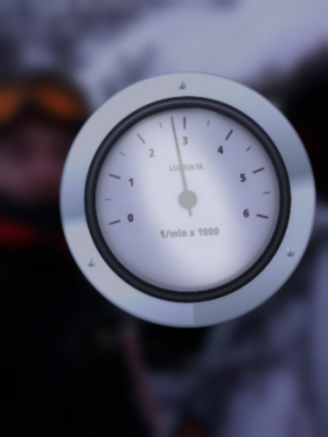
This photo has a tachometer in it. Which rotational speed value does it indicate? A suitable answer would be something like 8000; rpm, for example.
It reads 2750; rpm
